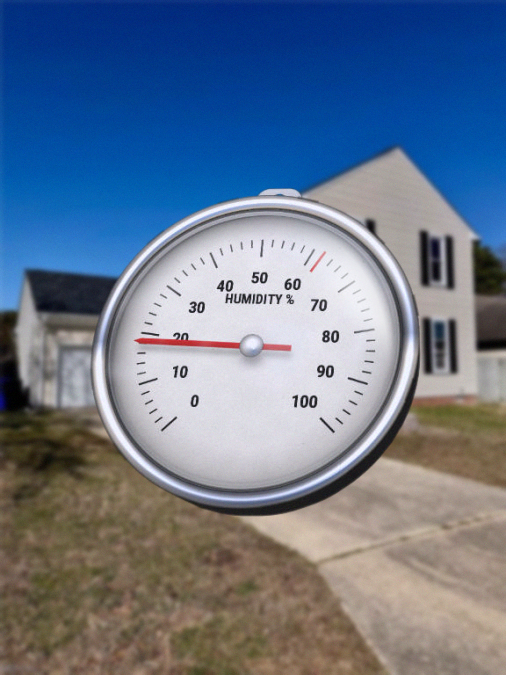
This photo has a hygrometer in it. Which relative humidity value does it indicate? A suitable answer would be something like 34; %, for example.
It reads 18; %
